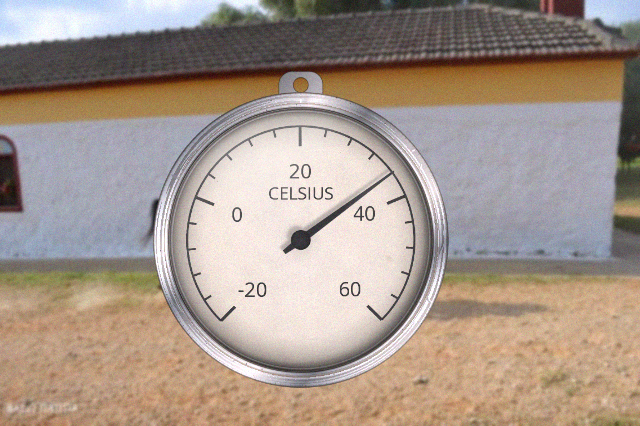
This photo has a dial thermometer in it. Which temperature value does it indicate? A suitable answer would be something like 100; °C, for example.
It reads 36; °C
